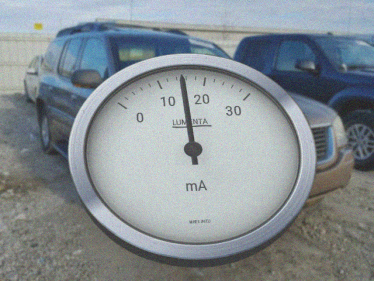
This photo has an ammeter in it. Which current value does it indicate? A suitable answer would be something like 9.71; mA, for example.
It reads 15; mA
